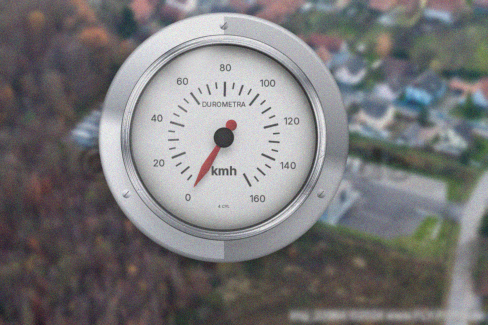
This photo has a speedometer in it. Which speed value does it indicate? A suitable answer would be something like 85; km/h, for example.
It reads 0; km/h
